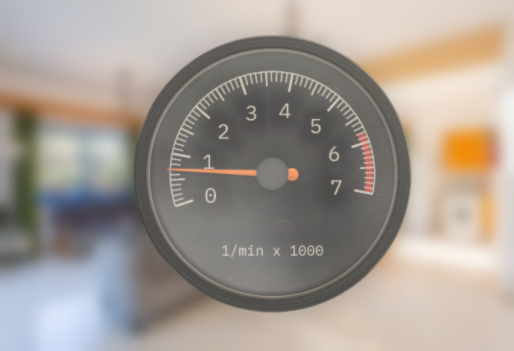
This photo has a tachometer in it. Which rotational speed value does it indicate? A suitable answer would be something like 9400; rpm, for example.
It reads 700; rpm
